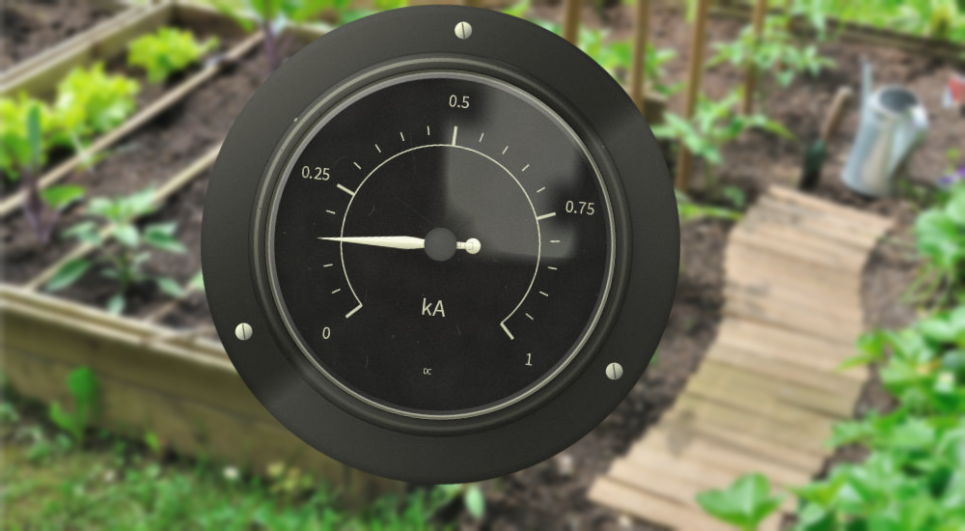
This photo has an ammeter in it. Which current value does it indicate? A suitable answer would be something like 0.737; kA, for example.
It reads 0.15; kA
